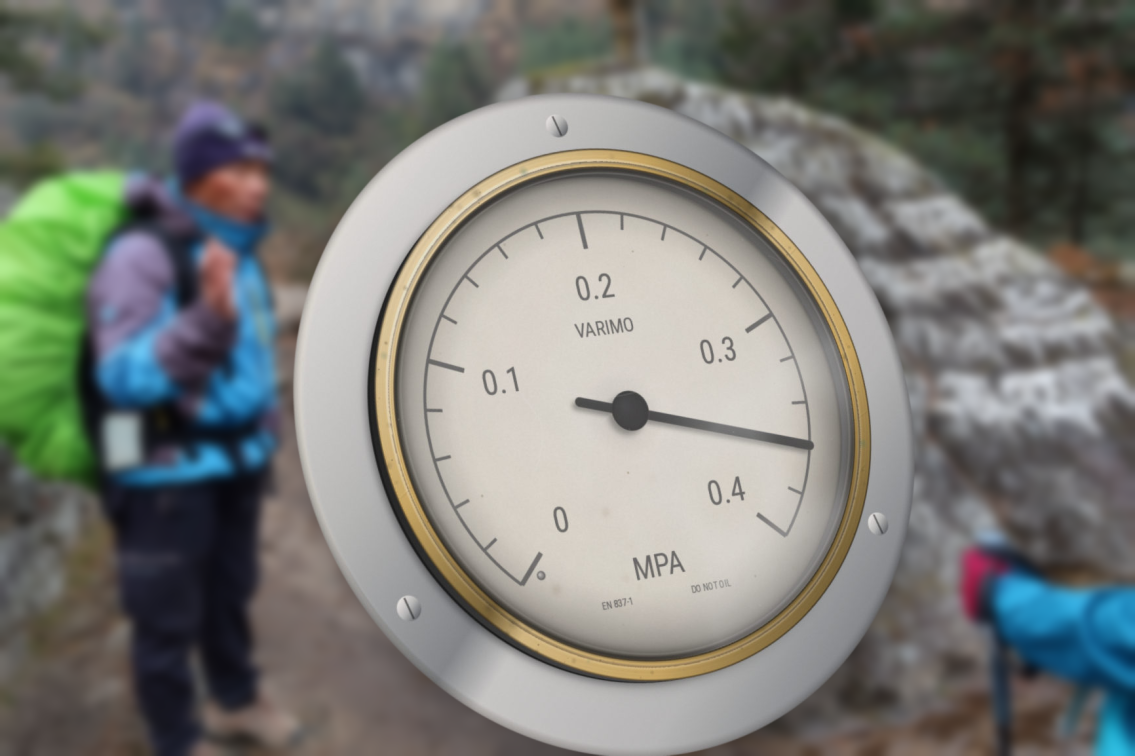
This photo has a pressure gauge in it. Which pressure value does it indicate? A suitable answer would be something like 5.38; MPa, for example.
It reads 0.36; MPa
